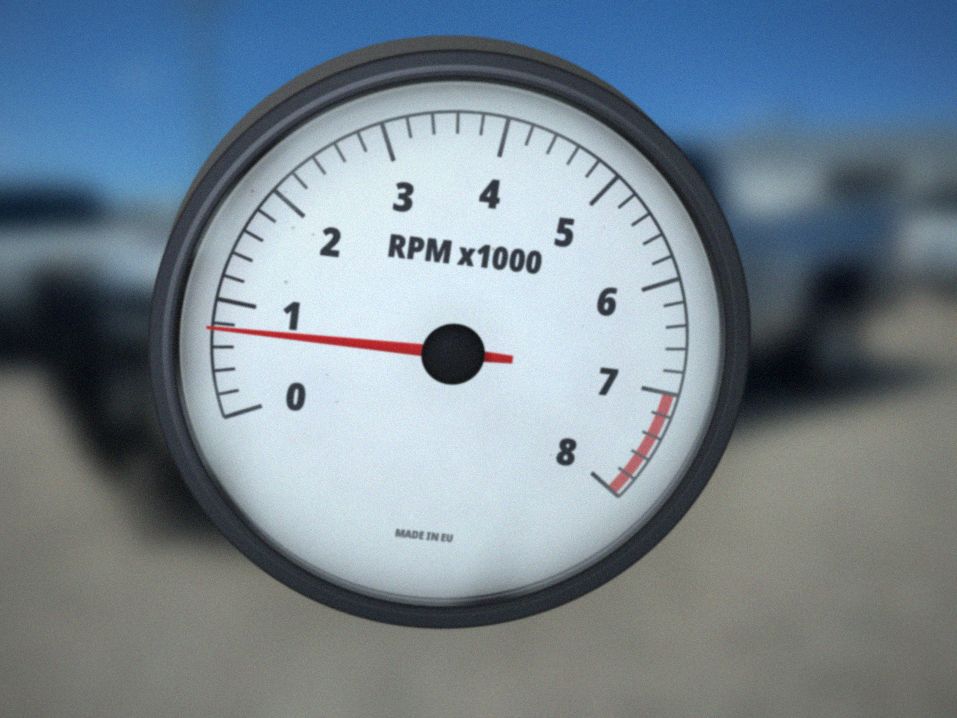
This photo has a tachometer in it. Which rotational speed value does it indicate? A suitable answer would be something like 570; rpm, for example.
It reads 800; rpm
